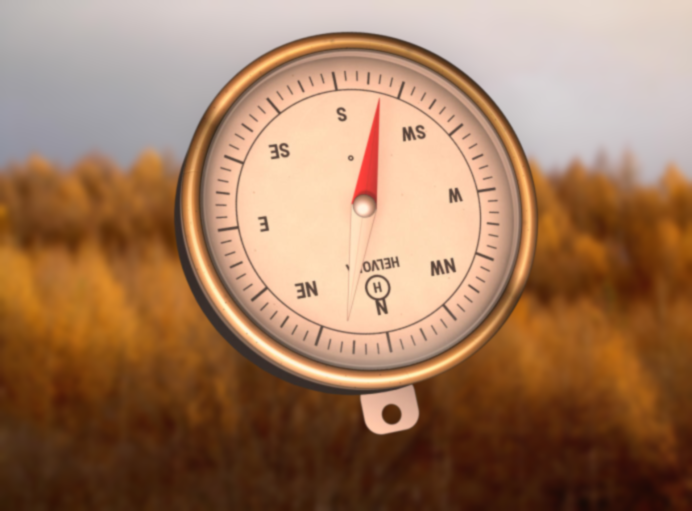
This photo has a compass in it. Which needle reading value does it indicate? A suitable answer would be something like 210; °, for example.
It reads 200; °
